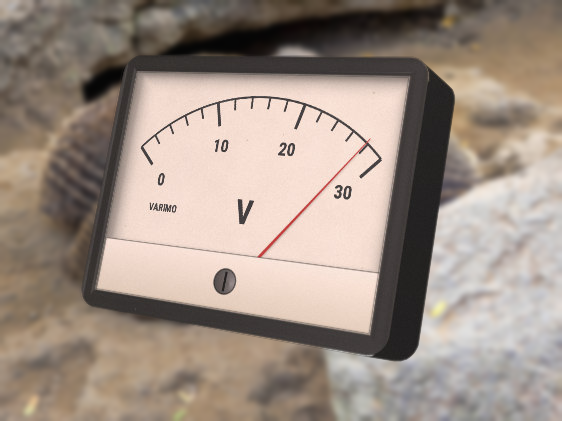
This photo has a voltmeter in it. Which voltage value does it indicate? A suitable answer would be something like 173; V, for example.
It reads 28; V
